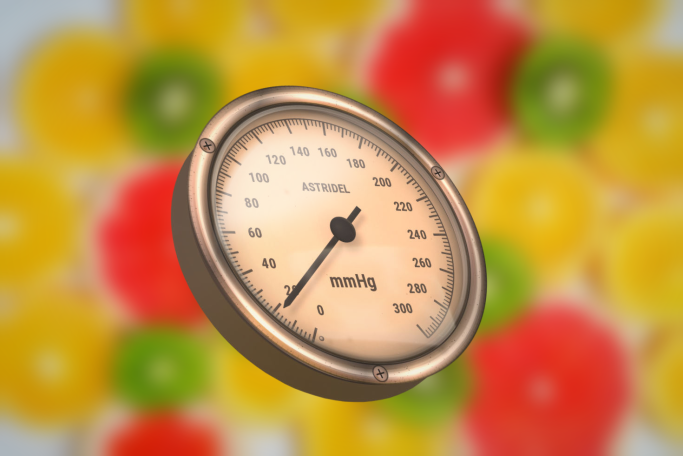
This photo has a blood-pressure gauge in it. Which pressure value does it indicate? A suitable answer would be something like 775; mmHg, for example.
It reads 18; mmHg
